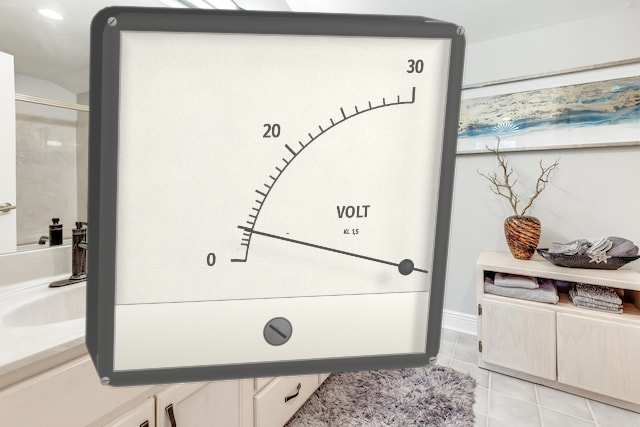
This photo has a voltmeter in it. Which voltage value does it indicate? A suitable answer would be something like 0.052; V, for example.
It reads 10; V
